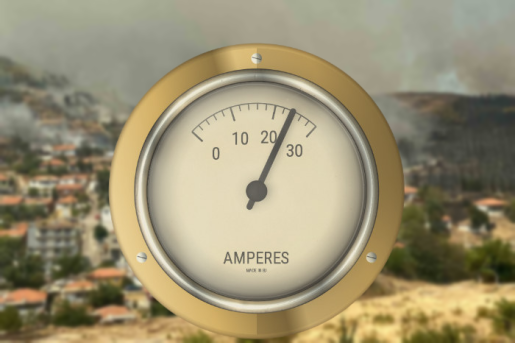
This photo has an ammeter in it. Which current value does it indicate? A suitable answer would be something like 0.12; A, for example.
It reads 24; A
